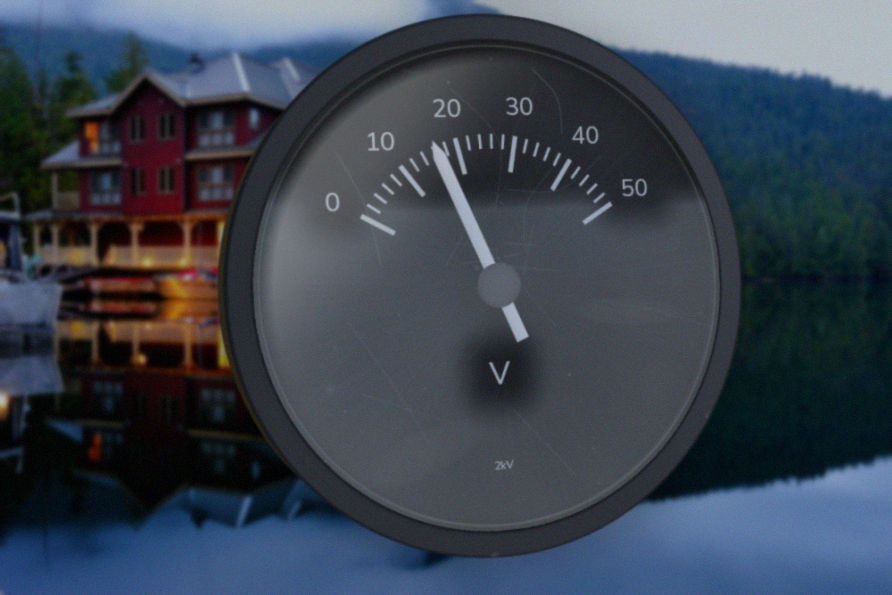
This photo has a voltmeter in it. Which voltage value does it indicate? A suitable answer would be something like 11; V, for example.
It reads 16; V
